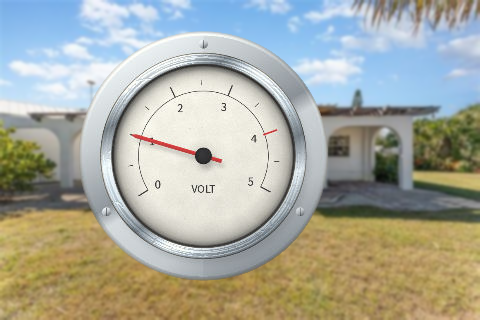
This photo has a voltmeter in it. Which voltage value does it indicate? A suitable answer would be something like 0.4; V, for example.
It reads 1; V
